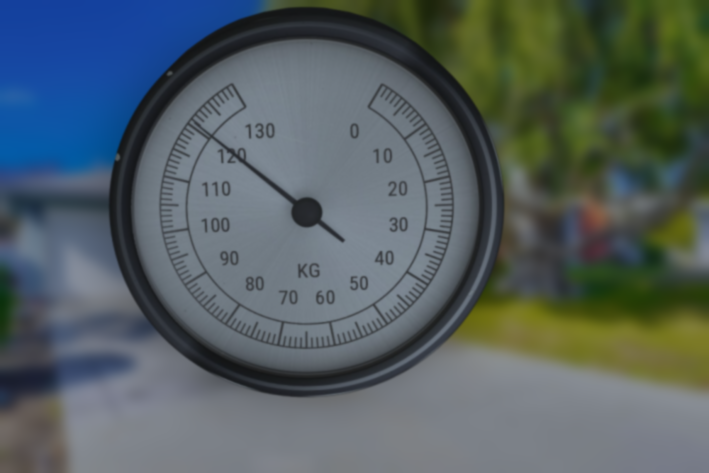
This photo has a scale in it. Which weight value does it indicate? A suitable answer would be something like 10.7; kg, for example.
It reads 121; kg
